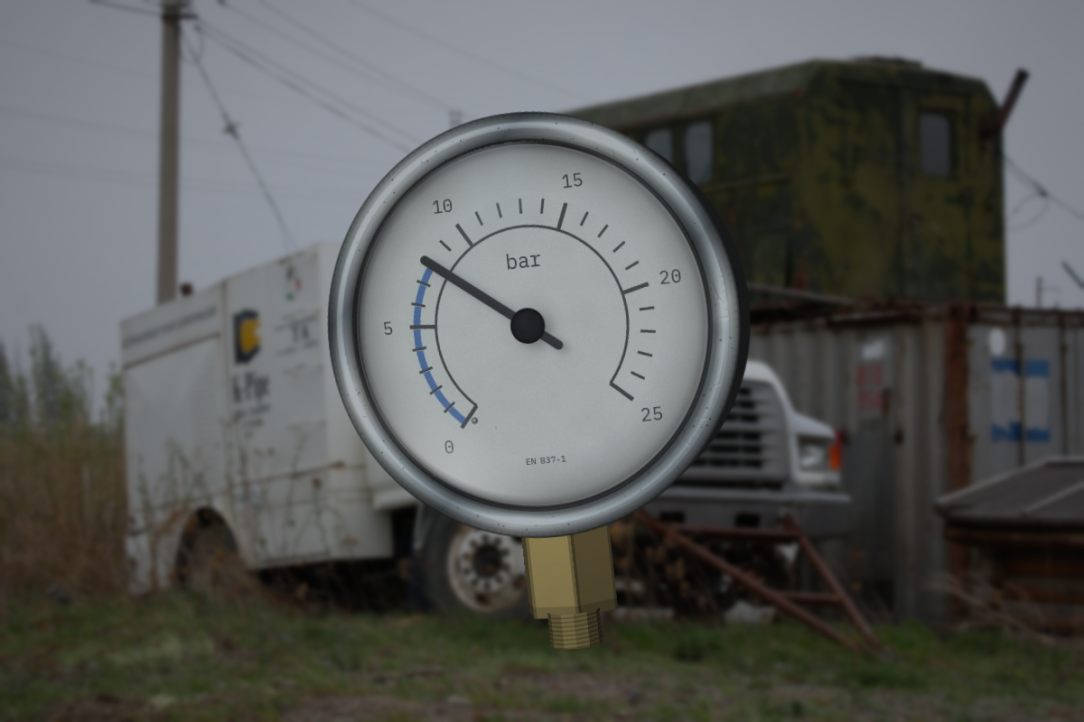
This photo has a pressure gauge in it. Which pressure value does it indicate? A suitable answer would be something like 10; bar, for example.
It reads 8; bar
